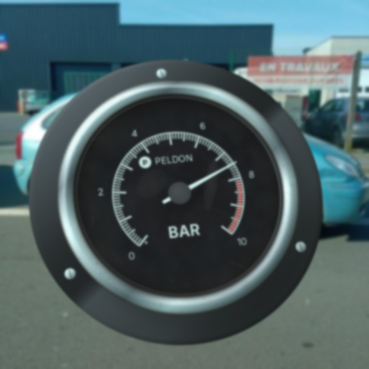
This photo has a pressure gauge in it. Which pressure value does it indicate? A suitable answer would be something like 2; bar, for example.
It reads 7.5; bar
